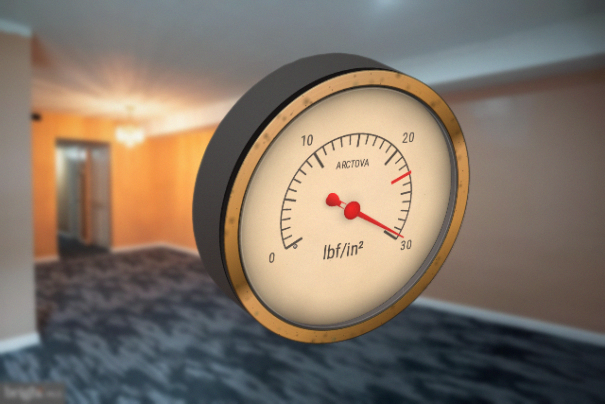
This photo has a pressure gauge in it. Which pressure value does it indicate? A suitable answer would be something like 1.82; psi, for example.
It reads 29.5; psi
